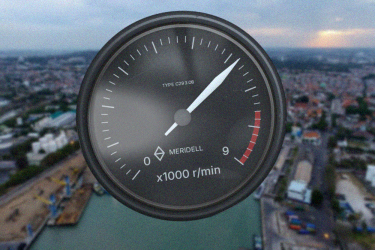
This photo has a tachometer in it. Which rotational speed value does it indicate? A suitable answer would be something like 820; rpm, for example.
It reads 6200; rpm
